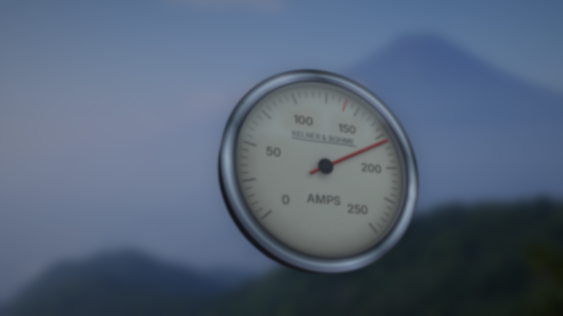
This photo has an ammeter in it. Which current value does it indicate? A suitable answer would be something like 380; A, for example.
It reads 180; A
